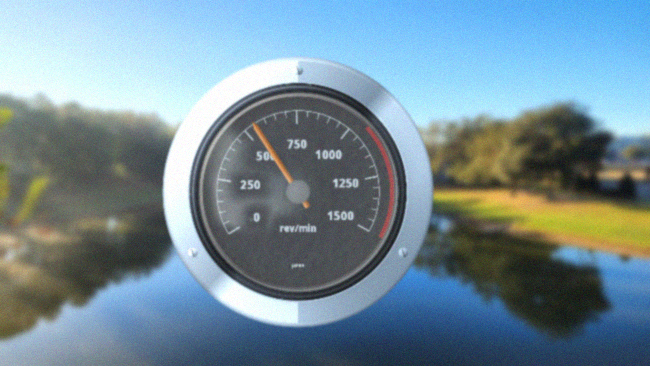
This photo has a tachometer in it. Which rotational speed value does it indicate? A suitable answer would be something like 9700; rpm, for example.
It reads 550; rpm
